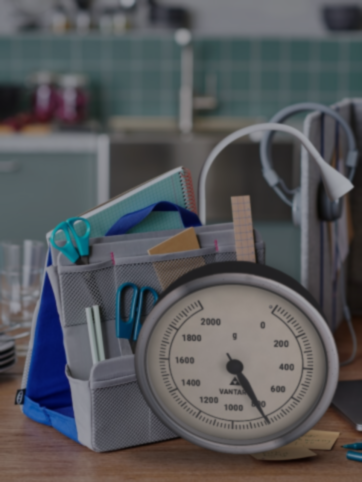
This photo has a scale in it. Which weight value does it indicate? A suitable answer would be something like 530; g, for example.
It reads 800; g
